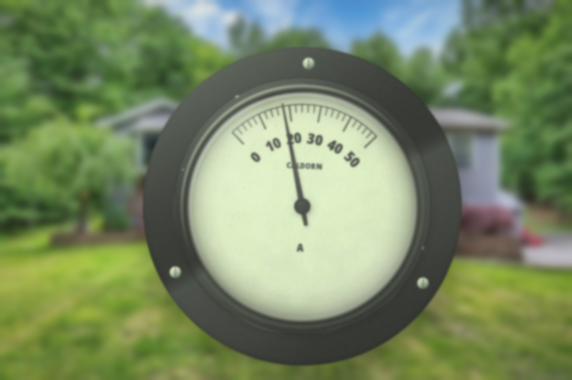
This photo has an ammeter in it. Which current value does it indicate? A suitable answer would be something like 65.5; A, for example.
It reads 18; A
